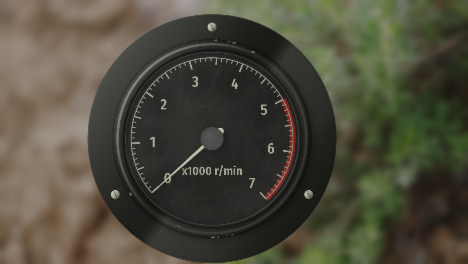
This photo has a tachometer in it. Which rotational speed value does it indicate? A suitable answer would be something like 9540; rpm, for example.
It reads 0; rpm
